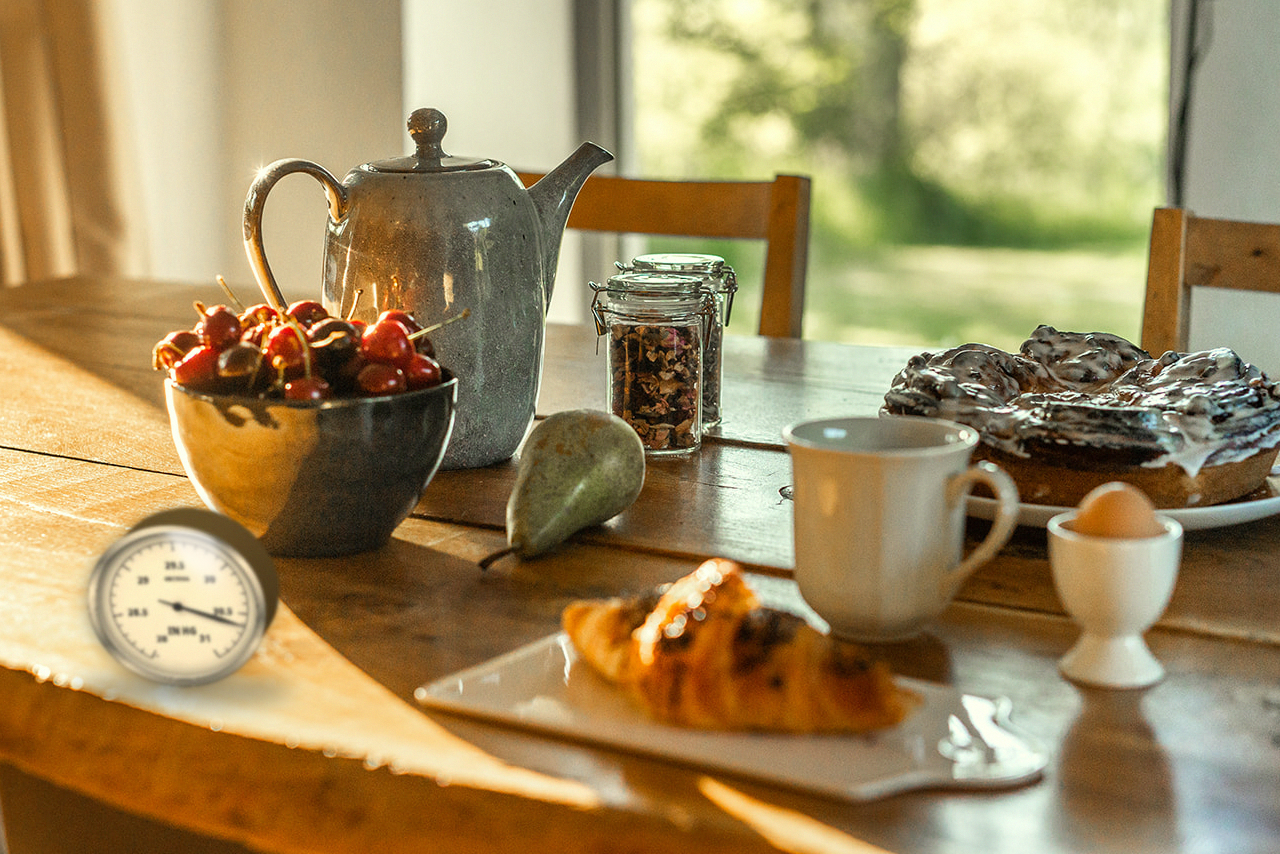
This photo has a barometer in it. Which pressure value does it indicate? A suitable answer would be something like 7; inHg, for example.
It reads 30.6; inHg
